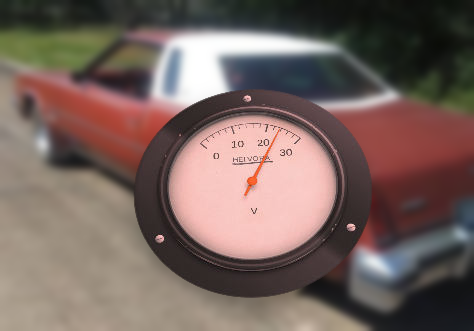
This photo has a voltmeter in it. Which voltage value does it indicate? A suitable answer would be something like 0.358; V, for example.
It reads 24; V
